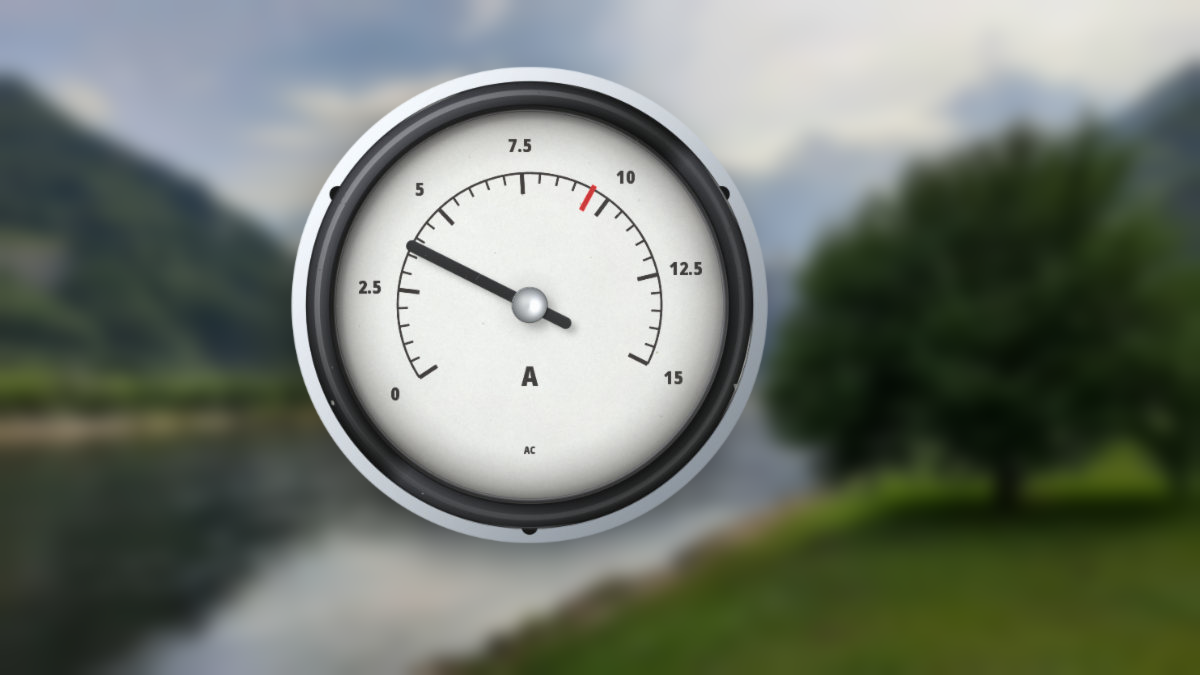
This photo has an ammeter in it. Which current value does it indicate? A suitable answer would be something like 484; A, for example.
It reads 3.75; A
